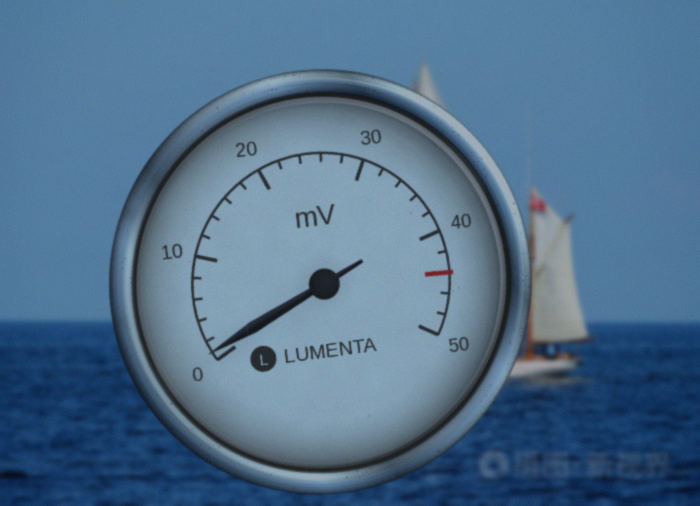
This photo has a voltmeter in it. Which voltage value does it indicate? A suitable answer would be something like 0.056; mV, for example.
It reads 1; mV
